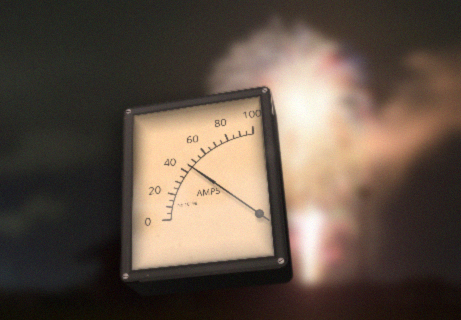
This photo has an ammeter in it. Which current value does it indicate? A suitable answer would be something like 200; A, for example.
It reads 45; A
